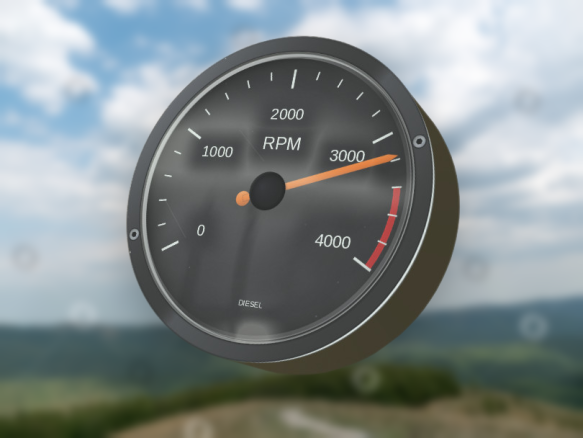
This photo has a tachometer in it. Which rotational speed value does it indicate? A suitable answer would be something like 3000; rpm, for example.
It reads 3200; rpm
